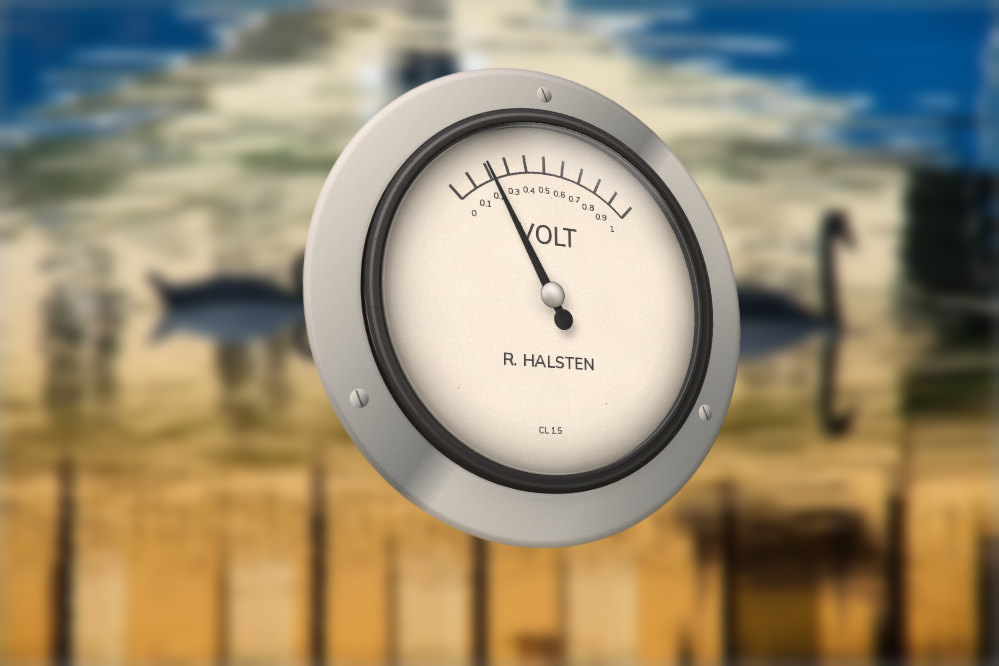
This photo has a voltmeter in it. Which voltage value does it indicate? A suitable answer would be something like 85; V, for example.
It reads 0.2; V
